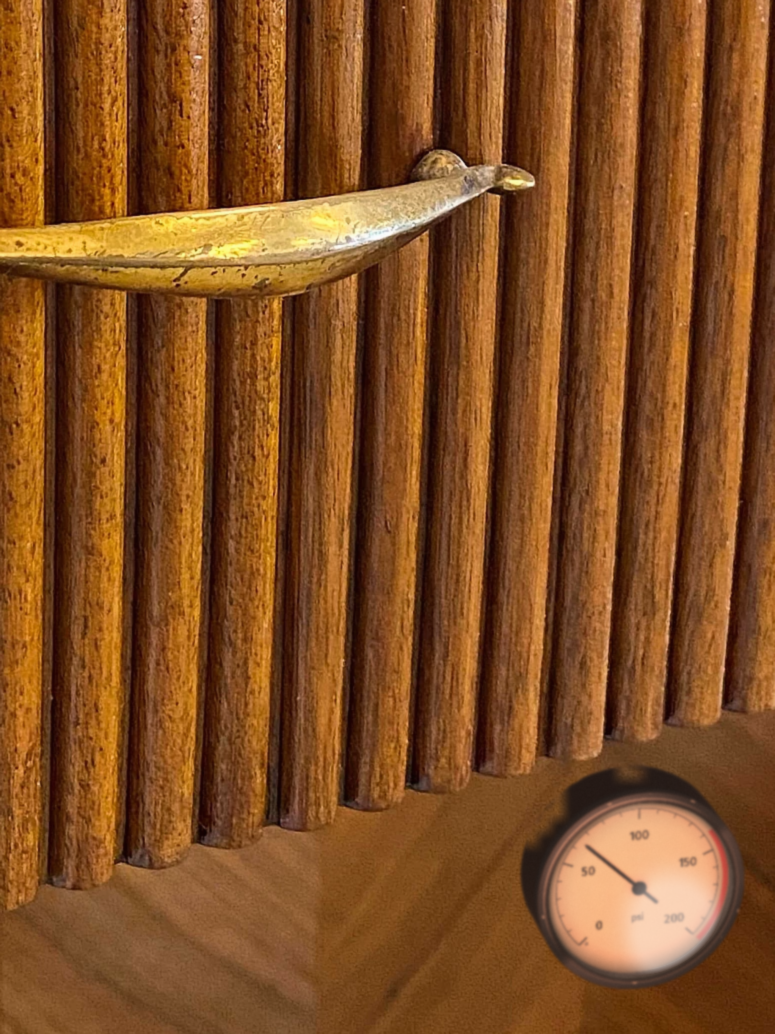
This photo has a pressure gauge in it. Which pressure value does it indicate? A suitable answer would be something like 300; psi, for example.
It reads 65; psi
